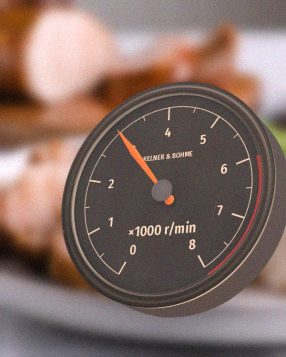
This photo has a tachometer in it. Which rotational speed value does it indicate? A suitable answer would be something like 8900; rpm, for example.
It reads 3000; rpm
